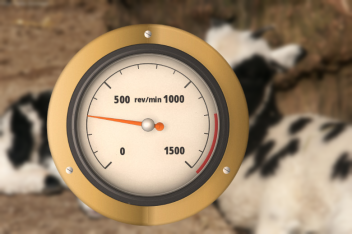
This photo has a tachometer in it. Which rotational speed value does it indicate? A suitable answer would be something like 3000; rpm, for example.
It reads 300; rpm
